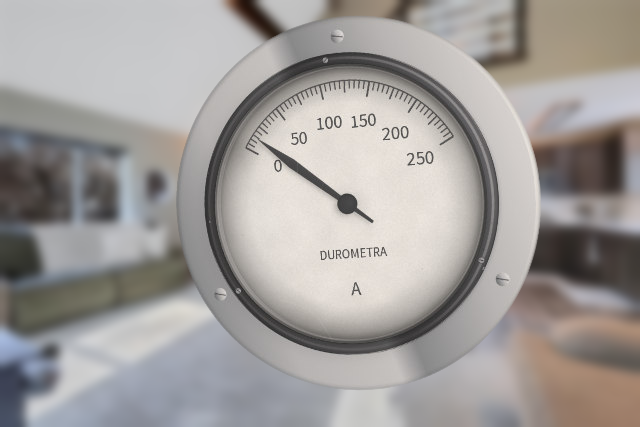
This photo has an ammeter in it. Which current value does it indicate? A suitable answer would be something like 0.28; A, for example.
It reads 15; A
